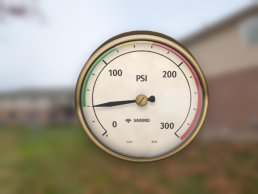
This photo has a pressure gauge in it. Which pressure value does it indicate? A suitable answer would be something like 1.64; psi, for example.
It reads 40; psi
